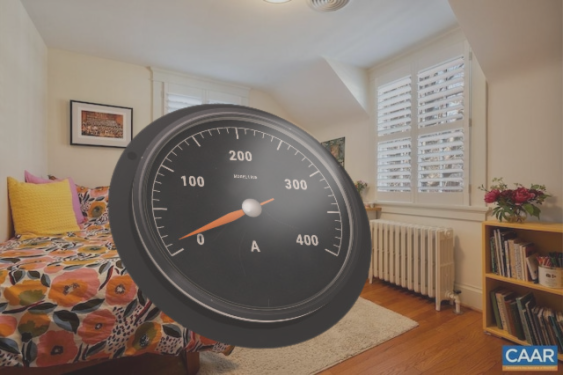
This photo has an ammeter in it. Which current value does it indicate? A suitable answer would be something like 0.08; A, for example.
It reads 10; A
